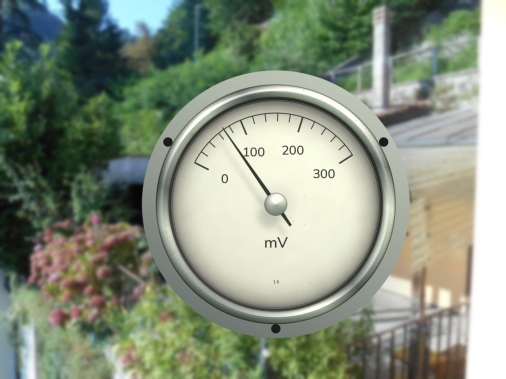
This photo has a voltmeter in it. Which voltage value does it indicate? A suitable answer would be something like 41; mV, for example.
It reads 70; mV
